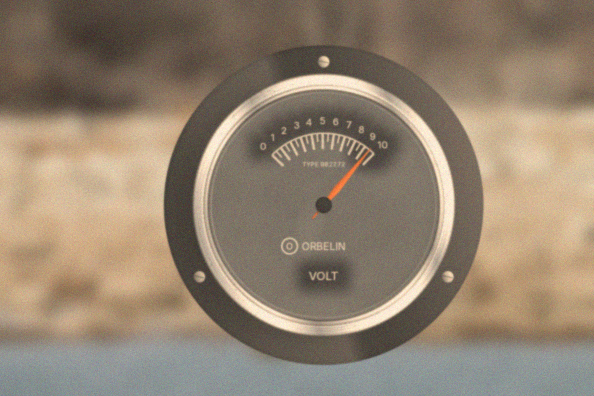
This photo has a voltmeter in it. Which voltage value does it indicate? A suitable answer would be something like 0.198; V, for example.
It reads 9.5; V
